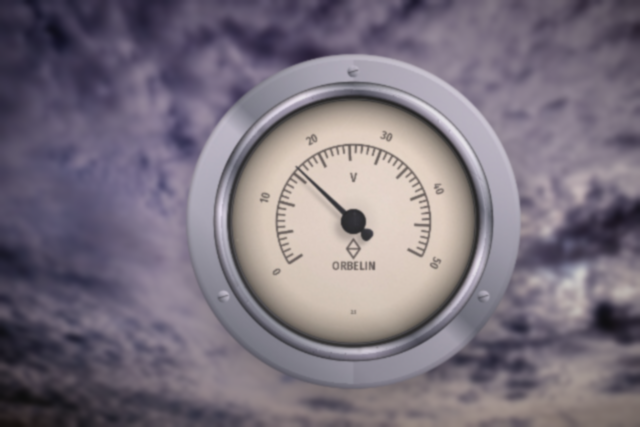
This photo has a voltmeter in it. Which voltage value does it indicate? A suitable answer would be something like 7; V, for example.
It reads 16; V
